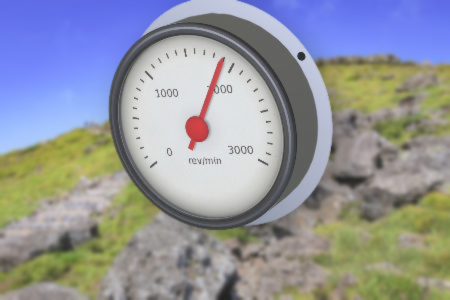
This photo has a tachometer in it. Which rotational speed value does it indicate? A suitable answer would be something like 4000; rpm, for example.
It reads 1900; rpm
